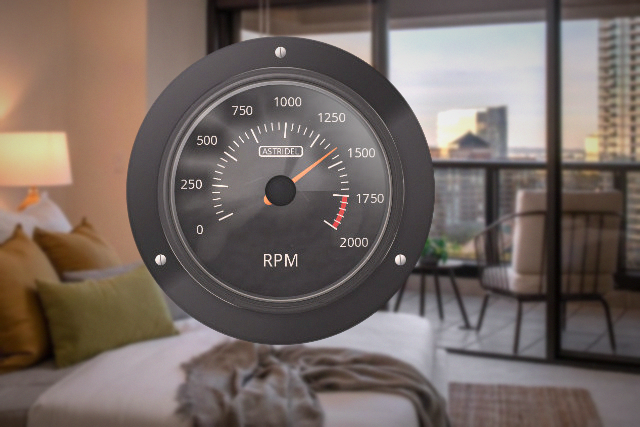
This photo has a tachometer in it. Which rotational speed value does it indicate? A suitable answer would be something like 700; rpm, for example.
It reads 1400; rpm
